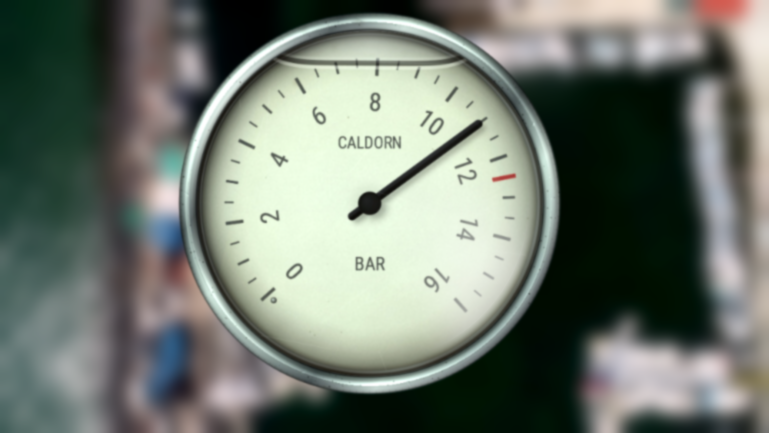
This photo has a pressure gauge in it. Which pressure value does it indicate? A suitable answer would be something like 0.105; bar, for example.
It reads 11; bar
